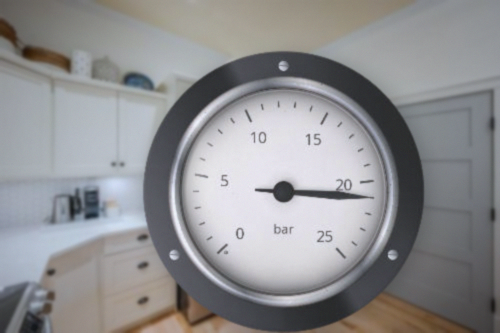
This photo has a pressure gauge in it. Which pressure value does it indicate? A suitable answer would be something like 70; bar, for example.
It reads 21; bar
